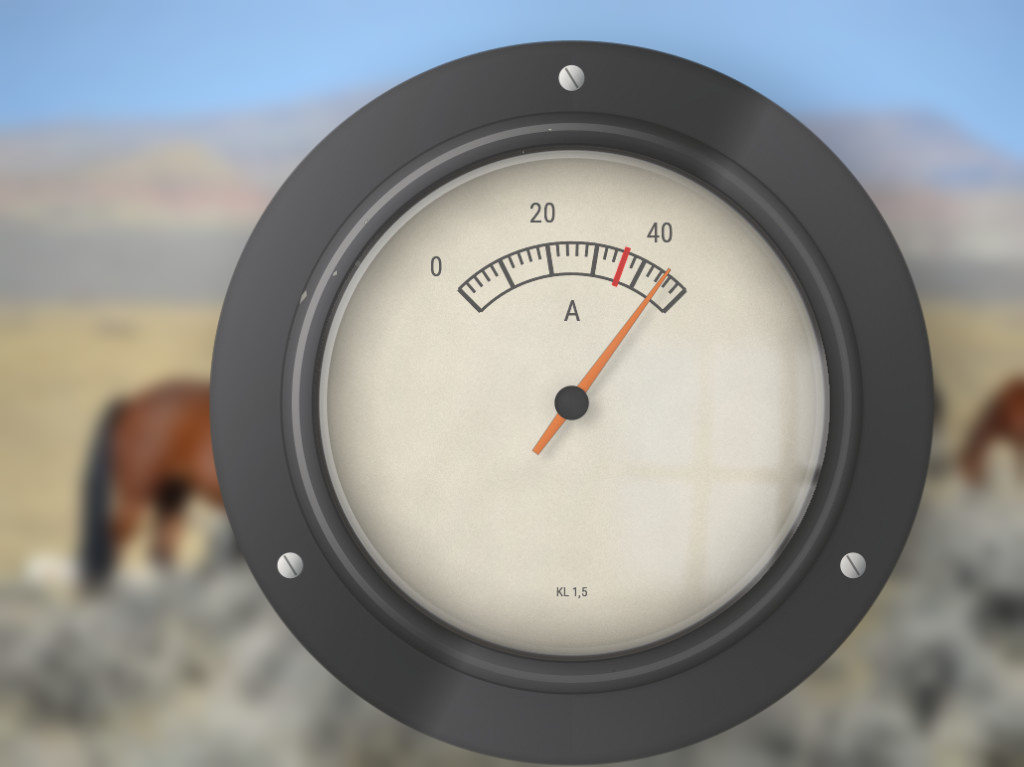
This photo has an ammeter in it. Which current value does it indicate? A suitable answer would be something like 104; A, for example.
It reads 45; A
